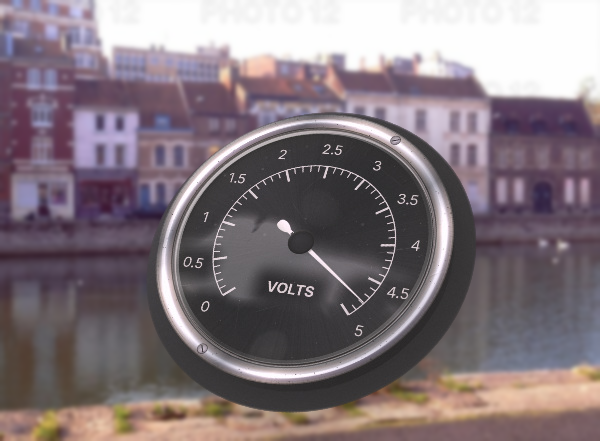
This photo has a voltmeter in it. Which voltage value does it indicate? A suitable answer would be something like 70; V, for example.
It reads 4.8; V
